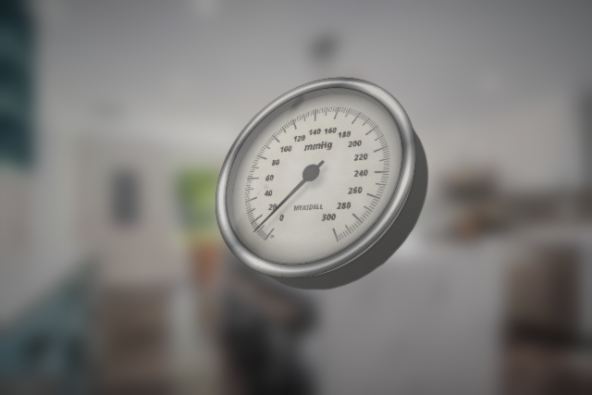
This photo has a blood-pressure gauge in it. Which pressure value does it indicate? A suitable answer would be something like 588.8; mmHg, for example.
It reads 10; mmHg
